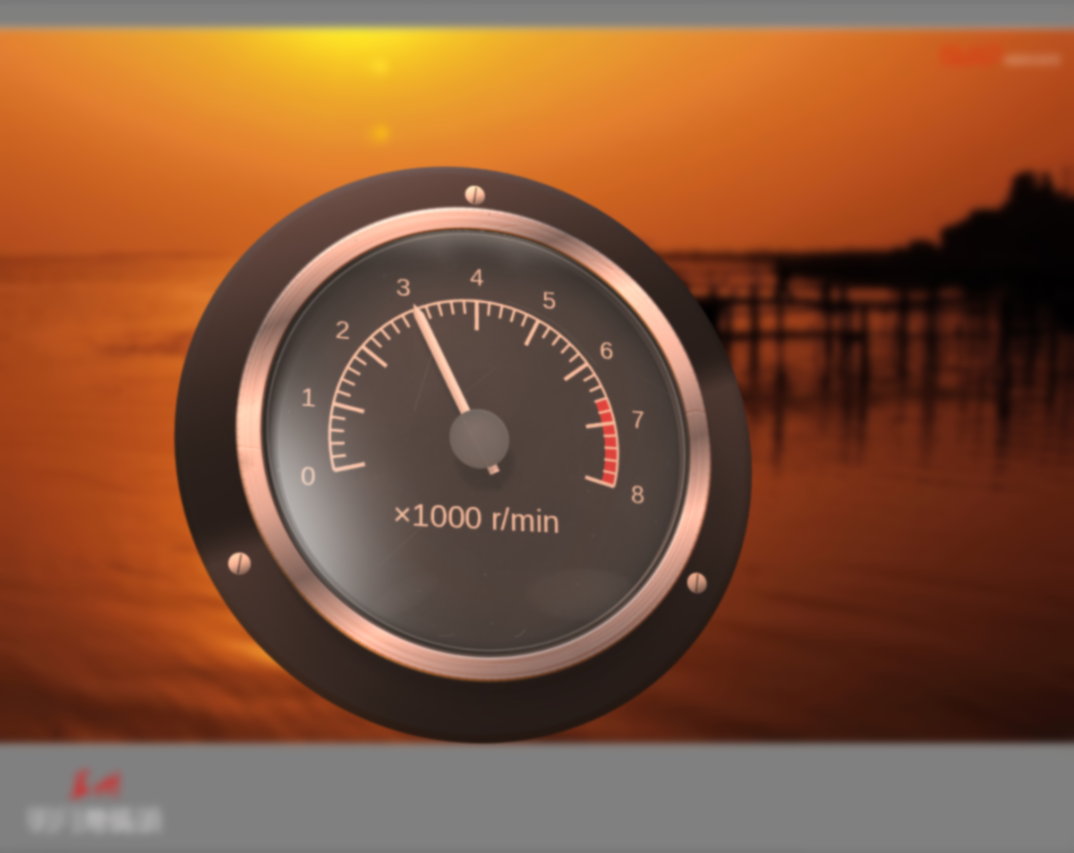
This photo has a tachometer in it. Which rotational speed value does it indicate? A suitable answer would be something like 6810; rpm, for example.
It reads 3000; rpm
